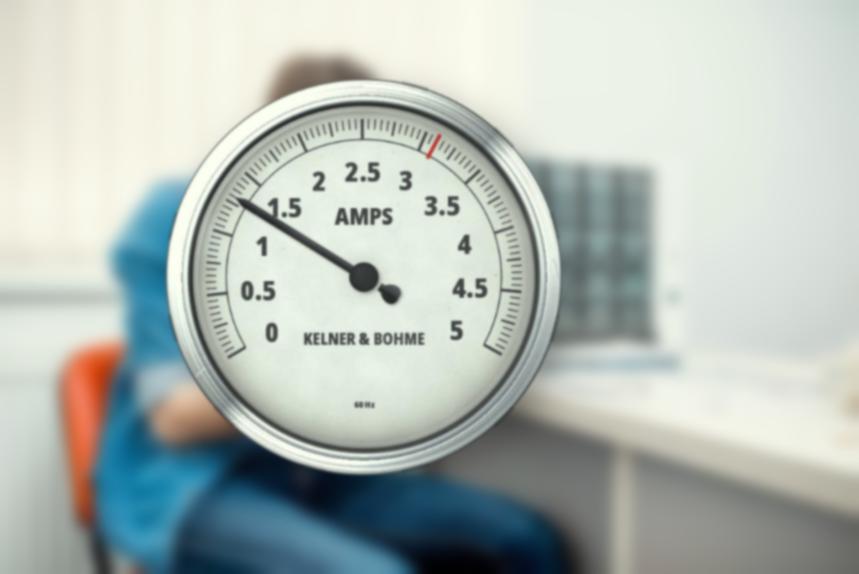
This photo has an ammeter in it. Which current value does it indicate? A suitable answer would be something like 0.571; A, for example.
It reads 1.3; A
